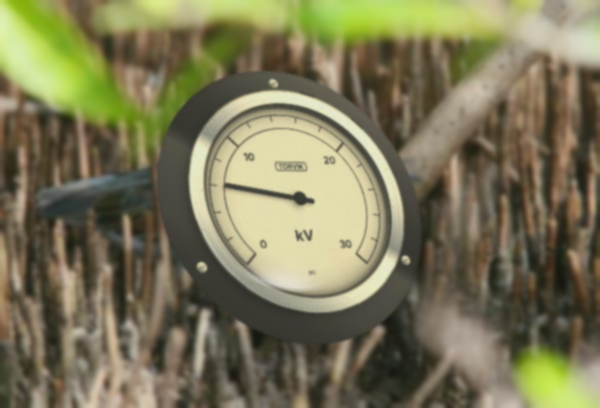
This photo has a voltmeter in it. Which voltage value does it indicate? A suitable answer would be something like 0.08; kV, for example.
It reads 6; kV
